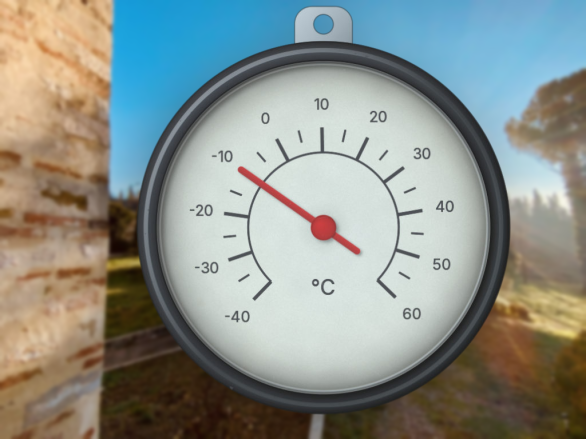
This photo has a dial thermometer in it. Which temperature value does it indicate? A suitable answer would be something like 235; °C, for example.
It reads -10; °C
